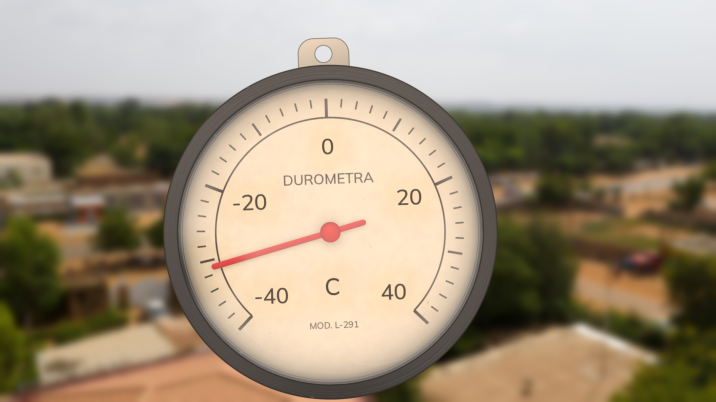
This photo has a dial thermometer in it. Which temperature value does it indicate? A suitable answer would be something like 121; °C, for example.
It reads -31; °C
